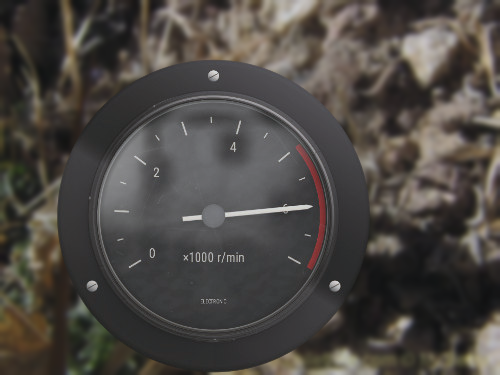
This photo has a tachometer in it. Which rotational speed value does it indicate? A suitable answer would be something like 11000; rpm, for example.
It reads 6000; rpm
